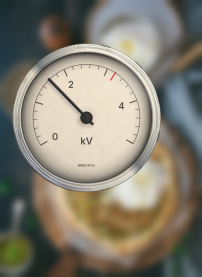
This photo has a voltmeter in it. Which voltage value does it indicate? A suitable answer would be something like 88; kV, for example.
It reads 1.6; kV
